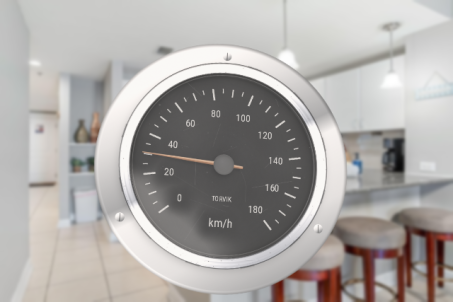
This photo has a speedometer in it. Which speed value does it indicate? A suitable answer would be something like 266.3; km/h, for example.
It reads 30; km/h
